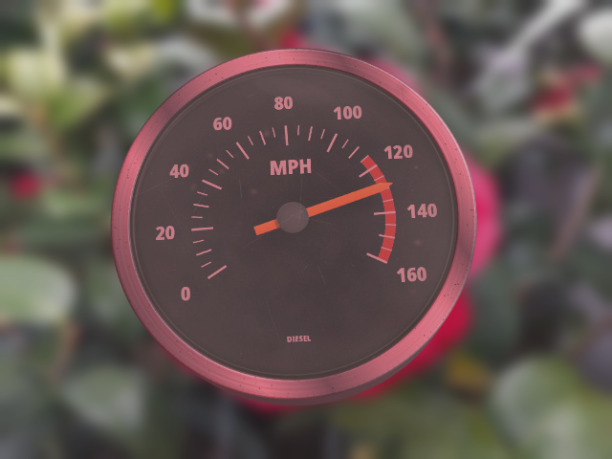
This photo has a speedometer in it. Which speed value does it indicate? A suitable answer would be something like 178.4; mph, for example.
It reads 130; mph
